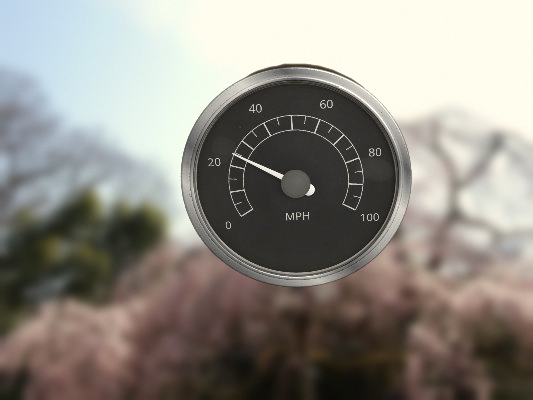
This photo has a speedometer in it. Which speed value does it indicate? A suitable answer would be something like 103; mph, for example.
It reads 25; mph
